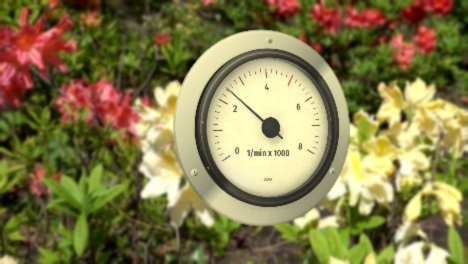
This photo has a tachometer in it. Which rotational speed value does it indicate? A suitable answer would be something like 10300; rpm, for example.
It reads 2400; rpm
